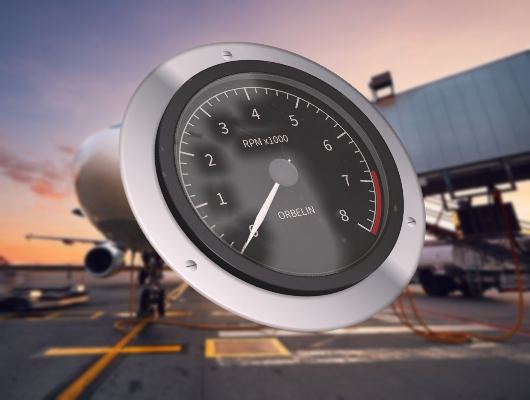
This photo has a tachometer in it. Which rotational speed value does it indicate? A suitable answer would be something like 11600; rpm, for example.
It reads 0; rpm
